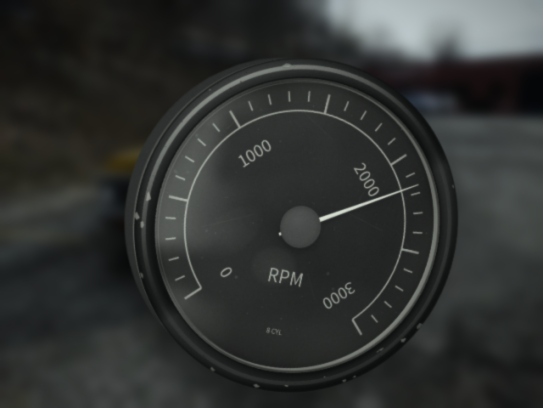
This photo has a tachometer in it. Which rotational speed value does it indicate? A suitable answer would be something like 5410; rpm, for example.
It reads 2150; rpm
